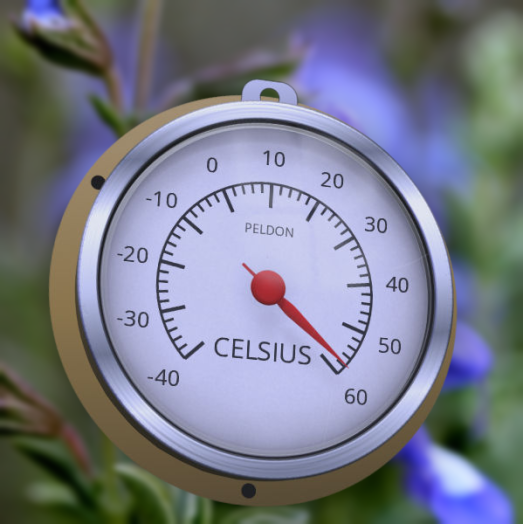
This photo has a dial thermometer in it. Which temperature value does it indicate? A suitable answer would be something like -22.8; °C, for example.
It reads 58; °C
